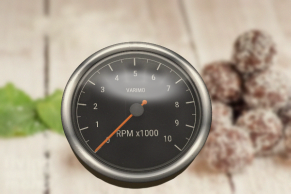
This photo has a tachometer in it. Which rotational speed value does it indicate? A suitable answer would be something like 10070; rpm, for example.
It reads 0; rpm
